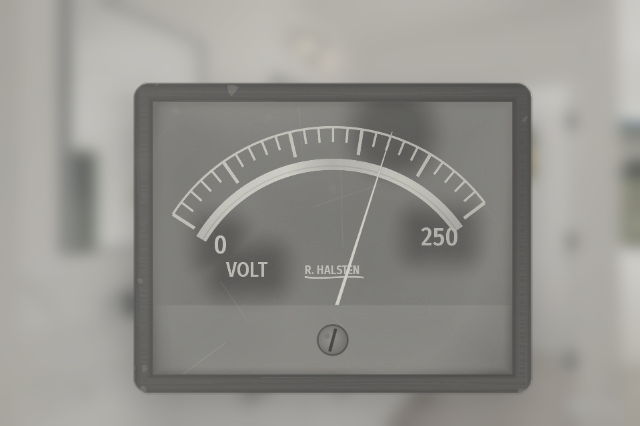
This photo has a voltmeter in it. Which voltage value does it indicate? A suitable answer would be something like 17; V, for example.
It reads 170; V
